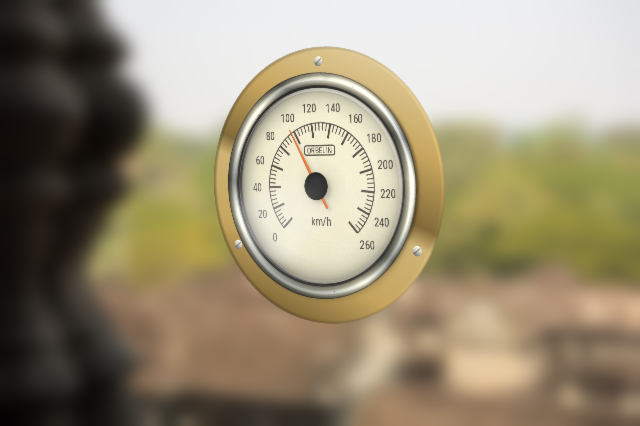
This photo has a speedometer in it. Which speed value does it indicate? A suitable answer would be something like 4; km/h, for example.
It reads 100; km/h
